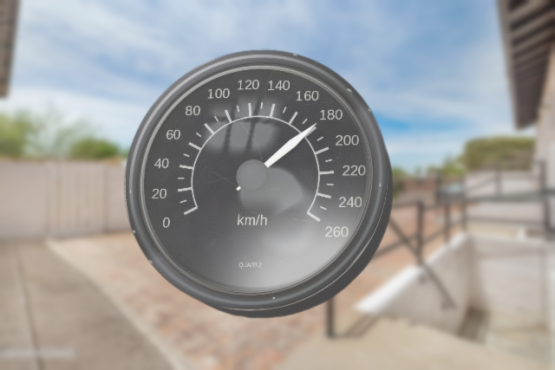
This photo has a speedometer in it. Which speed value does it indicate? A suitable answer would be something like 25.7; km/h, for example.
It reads 180; km/h
